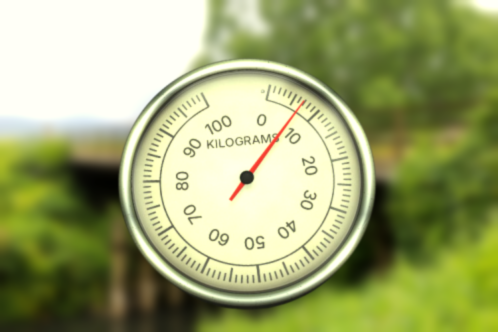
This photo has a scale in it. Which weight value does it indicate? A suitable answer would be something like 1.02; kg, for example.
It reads 7; kg
